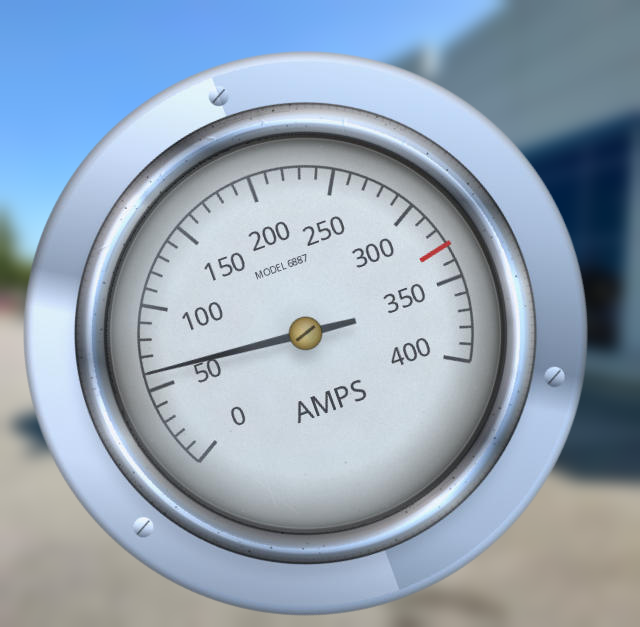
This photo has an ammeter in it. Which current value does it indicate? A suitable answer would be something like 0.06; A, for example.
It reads 60; A
